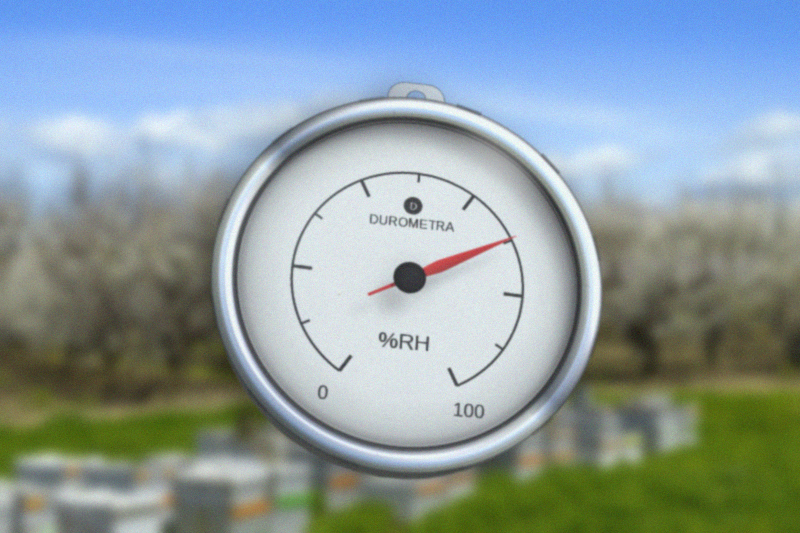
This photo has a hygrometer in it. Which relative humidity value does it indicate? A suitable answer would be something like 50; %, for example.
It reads 70; %
